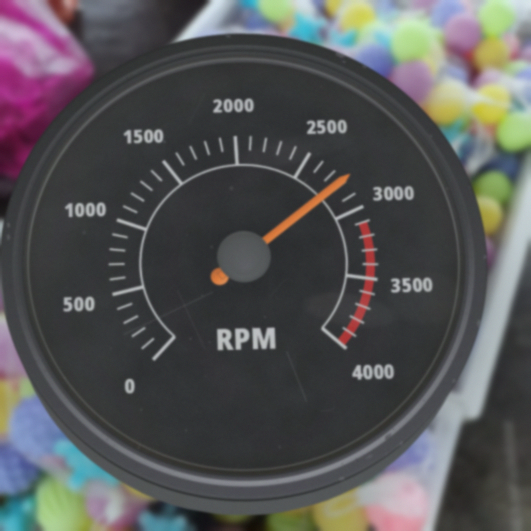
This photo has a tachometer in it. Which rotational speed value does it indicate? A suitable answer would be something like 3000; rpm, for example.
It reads 2800; rpm
